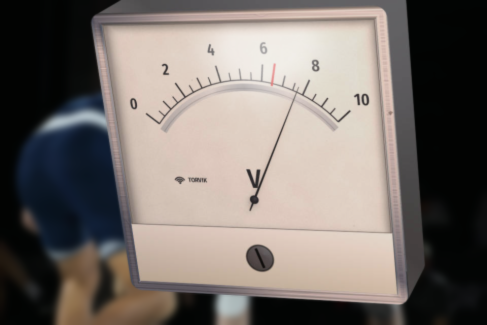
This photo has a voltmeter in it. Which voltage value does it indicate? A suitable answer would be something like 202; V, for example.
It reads 7.75; V
